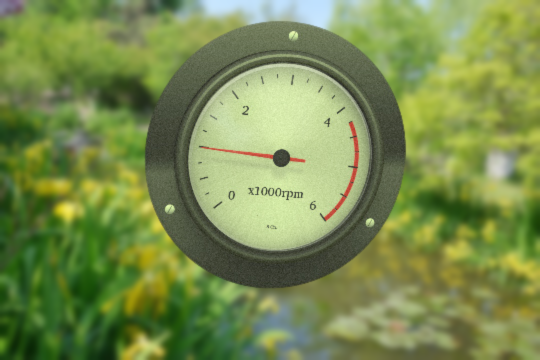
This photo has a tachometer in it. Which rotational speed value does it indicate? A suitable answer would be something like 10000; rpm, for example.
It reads 1000; rpm
